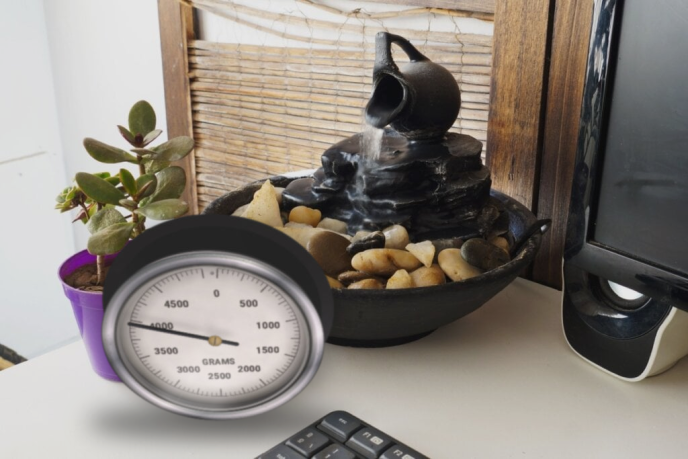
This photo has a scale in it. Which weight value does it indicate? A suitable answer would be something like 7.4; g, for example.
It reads 4000; g
